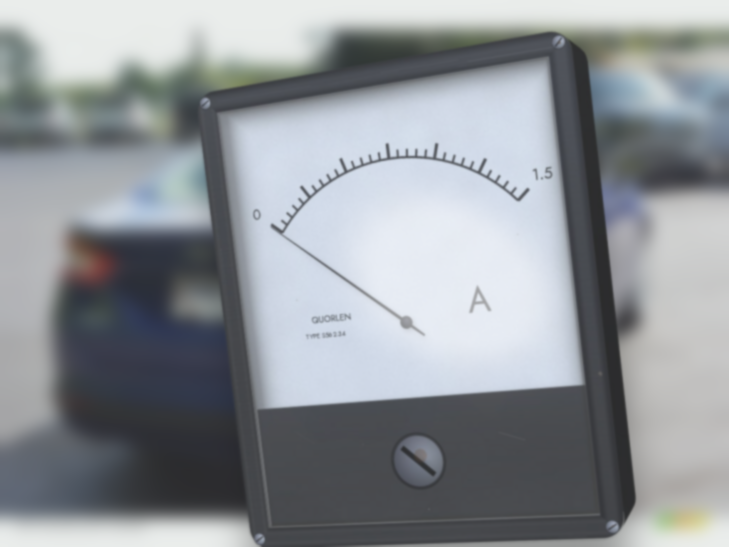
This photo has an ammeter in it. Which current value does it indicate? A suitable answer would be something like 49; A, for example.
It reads 0; A
